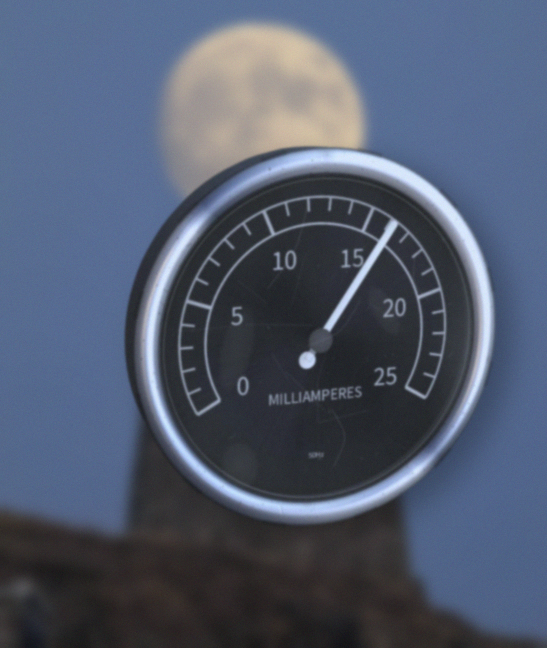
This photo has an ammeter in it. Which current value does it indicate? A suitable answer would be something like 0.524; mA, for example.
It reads 16; mA
